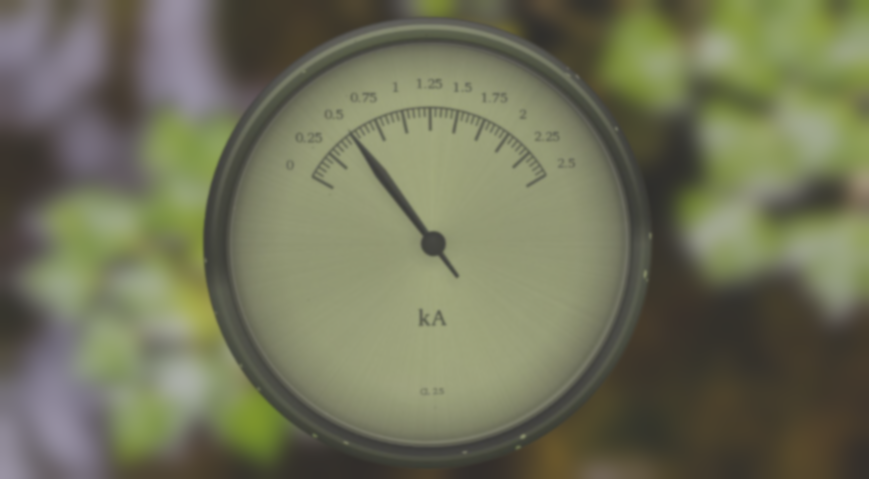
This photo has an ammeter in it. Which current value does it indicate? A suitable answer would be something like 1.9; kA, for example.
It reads 0.5; kA
